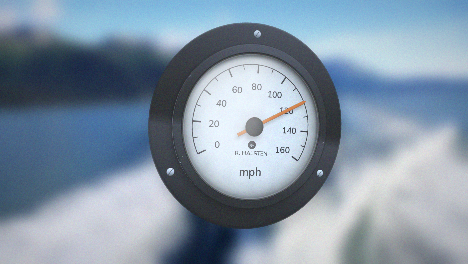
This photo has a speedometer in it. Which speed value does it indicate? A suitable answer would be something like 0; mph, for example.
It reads 120; mph
